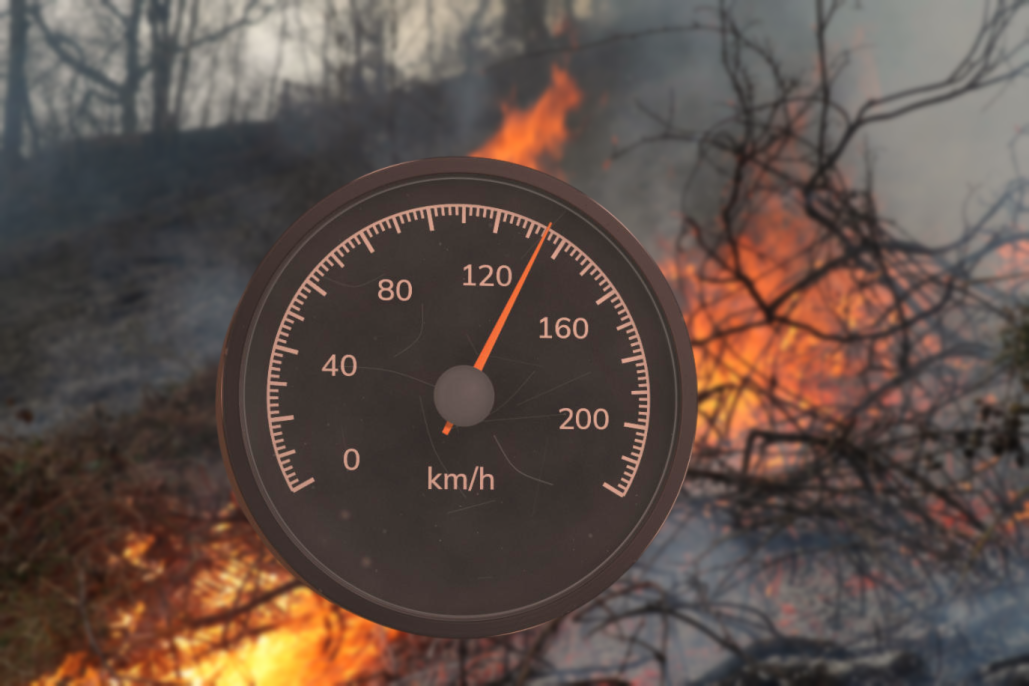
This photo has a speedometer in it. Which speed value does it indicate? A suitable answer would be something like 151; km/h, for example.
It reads 134; km/h
